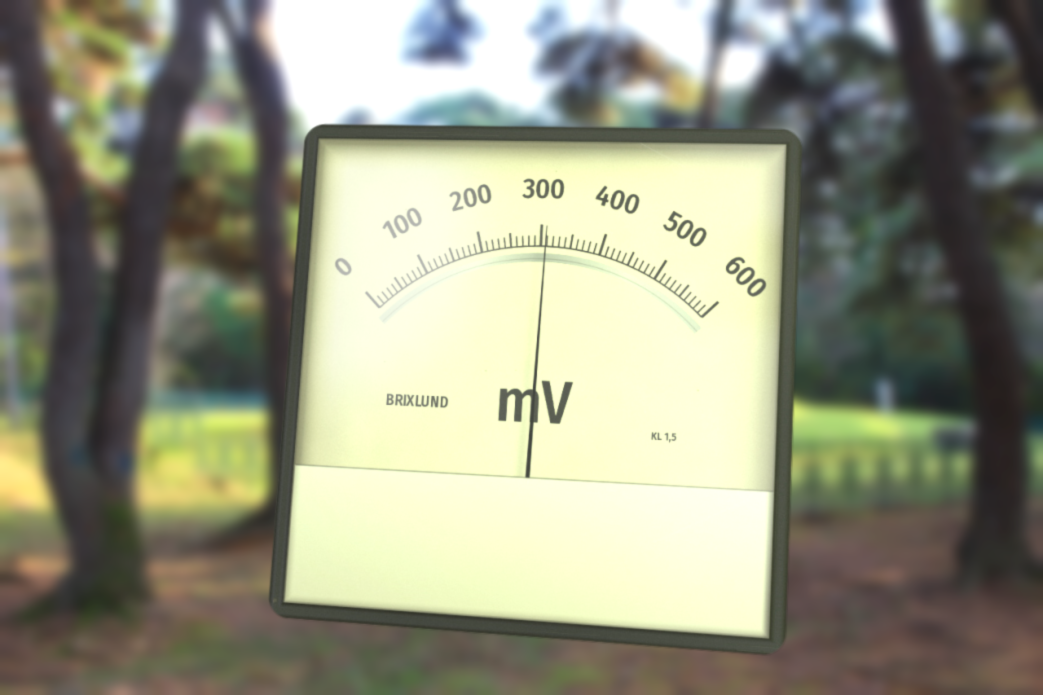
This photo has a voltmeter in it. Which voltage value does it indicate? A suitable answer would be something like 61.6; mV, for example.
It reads 310; mV
